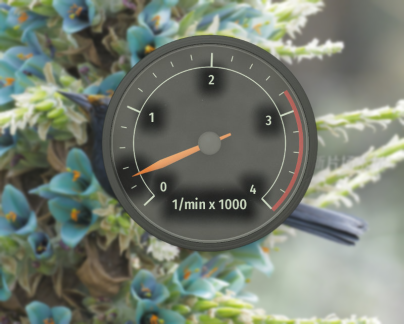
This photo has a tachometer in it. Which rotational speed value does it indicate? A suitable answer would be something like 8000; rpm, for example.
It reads 300; rpm
